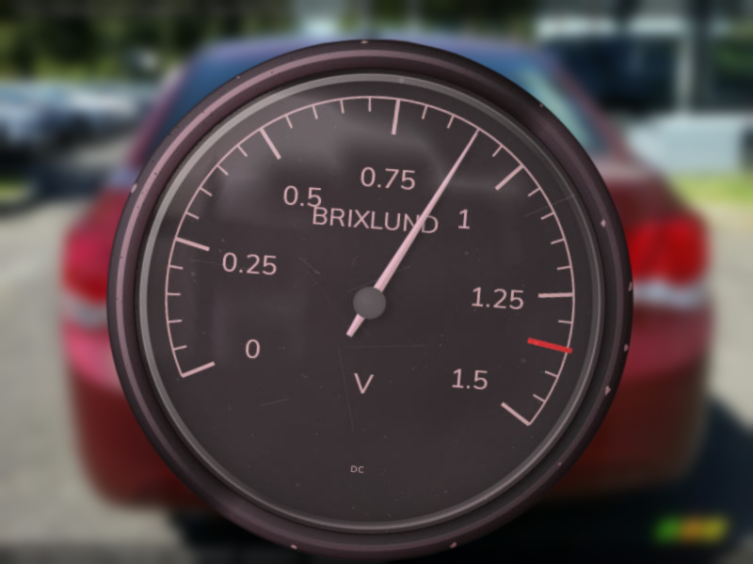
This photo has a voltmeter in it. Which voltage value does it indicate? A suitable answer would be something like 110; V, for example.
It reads 0.9; V
